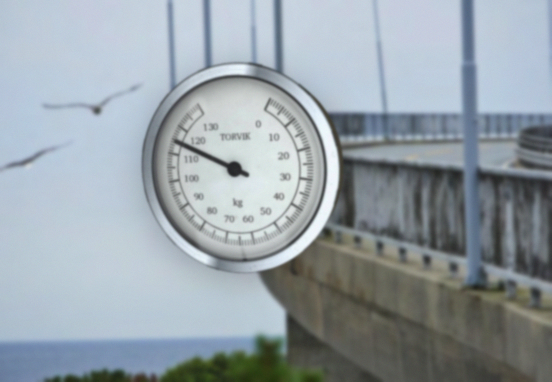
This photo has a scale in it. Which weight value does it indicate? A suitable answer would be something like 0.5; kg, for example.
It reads 115; kg
